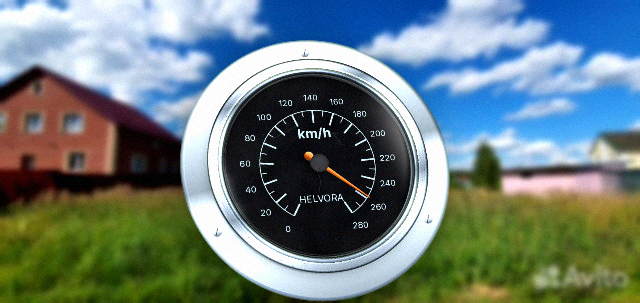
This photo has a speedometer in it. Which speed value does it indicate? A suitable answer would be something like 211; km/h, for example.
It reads 260; km/h
